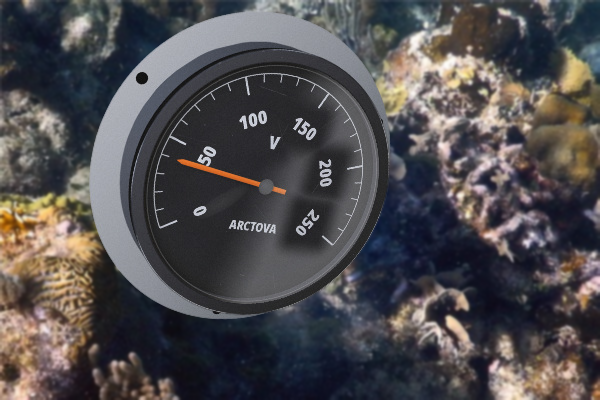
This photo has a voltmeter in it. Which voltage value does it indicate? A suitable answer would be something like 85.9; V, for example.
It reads 40; V
